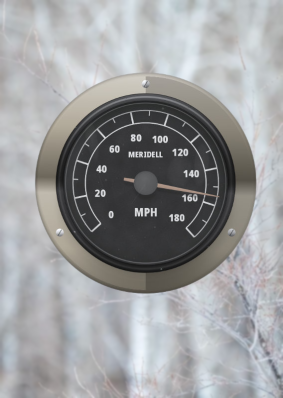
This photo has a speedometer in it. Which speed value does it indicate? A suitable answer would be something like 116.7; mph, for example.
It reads 155; mph
